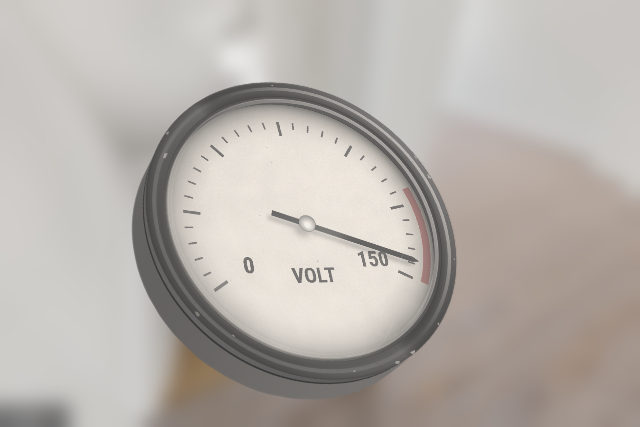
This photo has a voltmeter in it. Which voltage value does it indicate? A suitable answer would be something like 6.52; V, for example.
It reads 145; V
